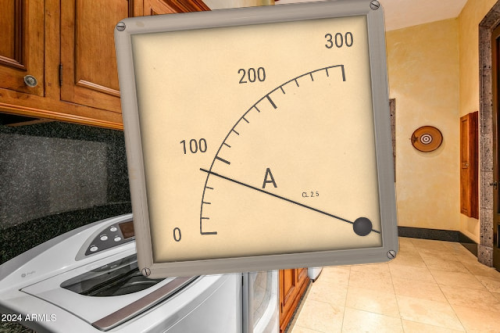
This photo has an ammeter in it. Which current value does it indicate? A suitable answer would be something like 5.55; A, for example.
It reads 80; A
